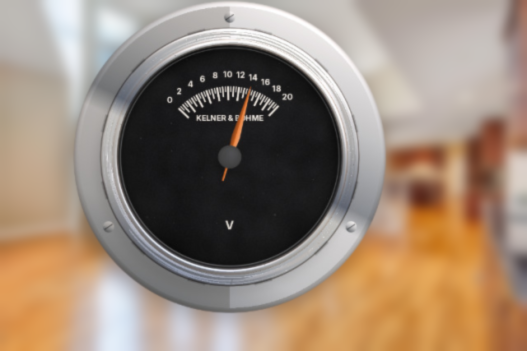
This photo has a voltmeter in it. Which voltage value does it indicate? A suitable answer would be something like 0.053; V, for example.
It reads 14; V
